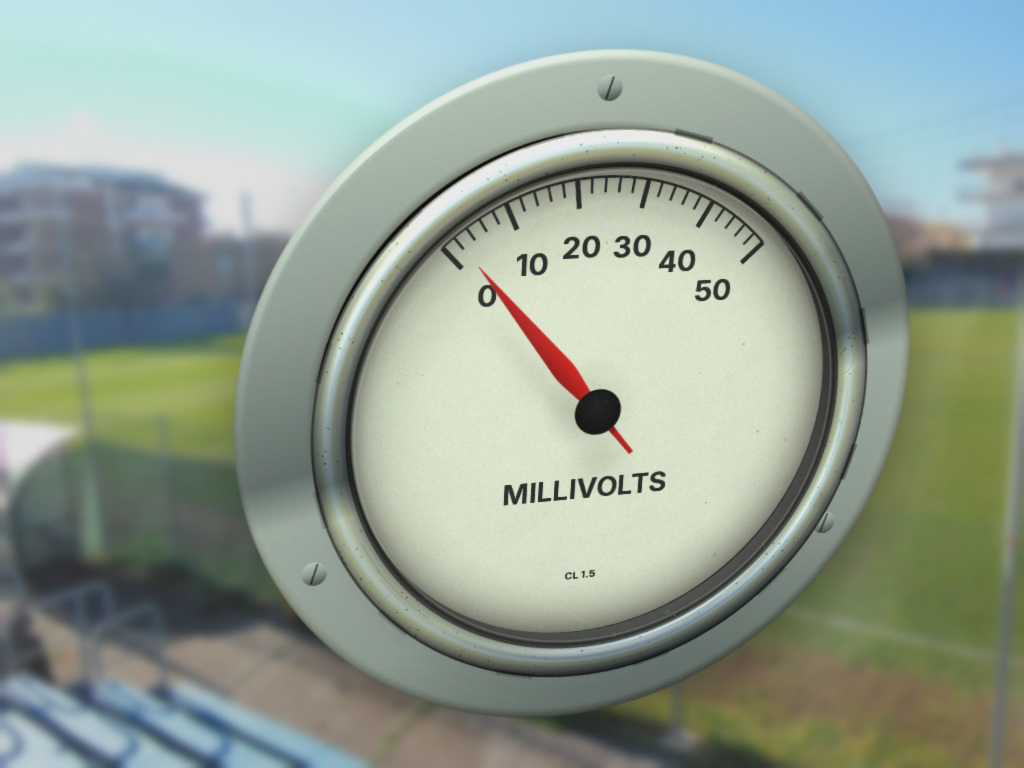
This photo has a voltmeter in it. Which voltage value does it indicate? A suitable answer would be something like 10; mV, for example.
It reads 2; mV
